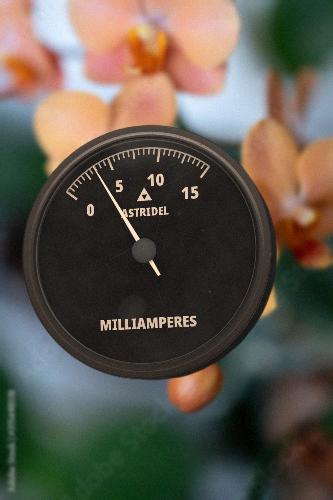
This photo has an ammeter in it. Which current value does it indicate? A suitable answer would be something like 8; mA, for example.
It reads 3.5; mA
